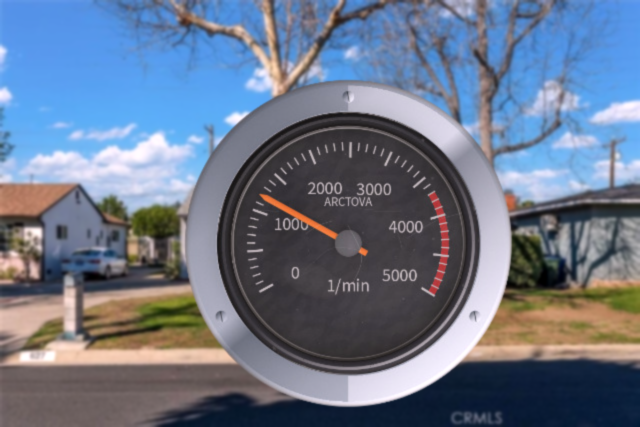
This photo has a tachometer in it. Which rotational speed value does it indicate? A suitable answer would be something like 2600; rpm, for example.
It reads 1200; rpm
